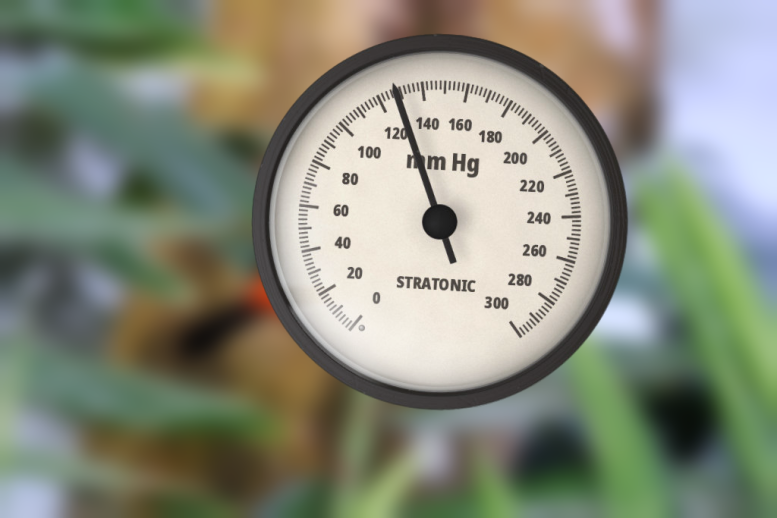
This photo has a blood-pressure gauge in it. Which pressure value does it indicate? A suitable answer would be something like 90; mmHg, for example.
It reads 128; mmHg
